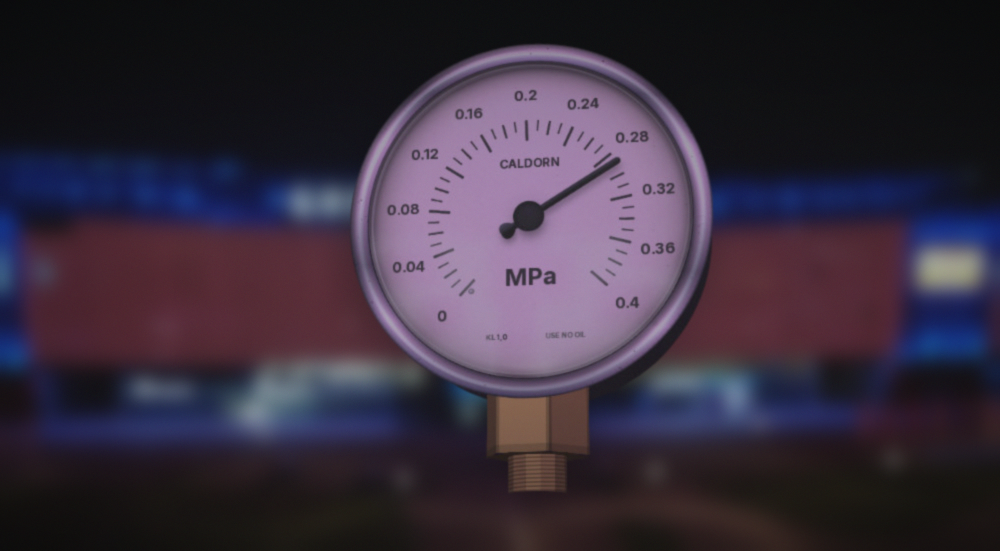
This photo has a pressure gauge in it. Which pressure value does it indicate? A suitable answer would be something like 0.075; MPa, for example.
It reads 0.29; MPa
